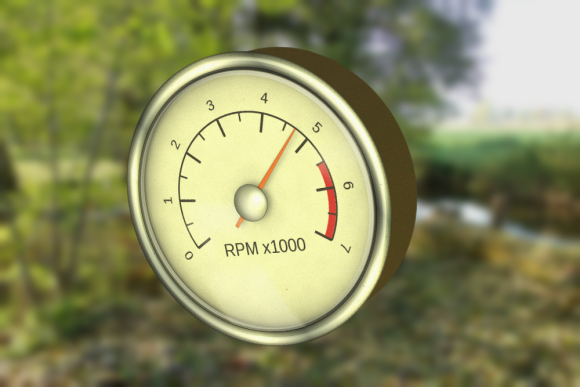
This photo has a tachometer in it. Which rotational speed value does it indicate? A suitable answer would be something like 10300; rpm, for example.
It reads 4750; rpm
